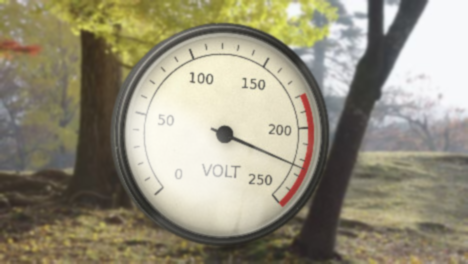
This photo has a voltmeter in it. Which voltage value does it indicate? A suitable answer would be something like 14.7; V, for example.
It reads 225; V
